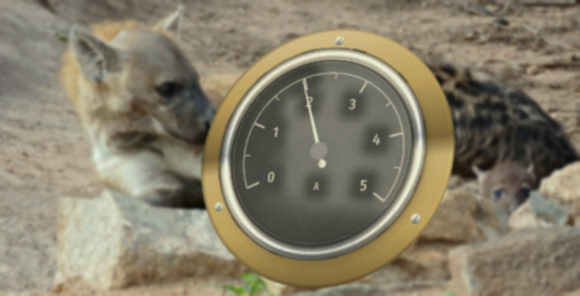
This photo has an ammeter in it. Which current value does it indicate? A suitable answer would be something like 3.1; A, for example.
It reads 2; A
